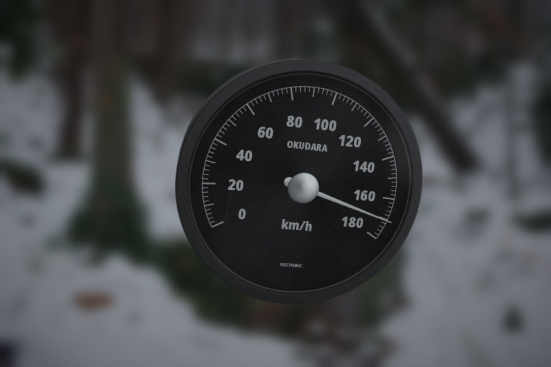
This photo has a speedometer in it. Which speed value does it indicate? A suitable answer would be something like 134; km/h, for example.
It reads 170; km/h
